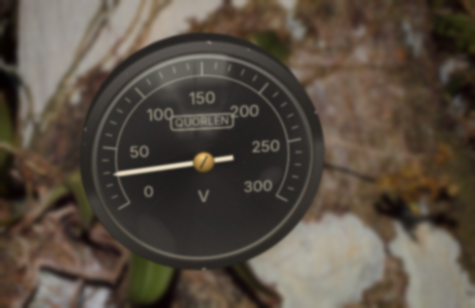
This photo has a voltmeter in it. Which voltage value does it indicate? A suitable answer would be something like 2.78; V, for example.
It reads 30; V
